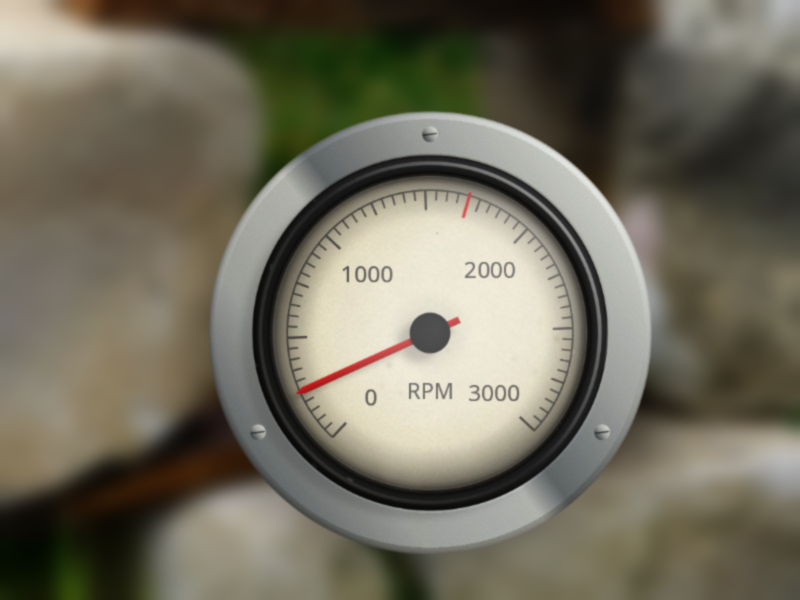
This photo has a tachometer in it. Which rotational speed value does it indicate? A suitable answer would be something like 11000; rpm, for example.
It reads 250; rpm
